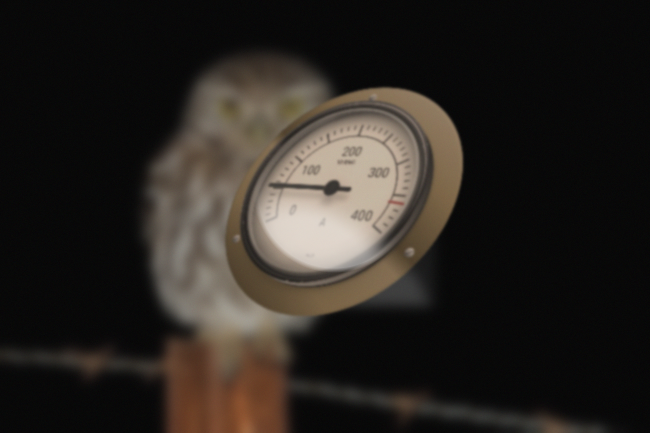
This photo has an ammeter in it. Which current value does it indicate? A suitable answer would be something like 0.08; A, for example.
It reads 50; A
